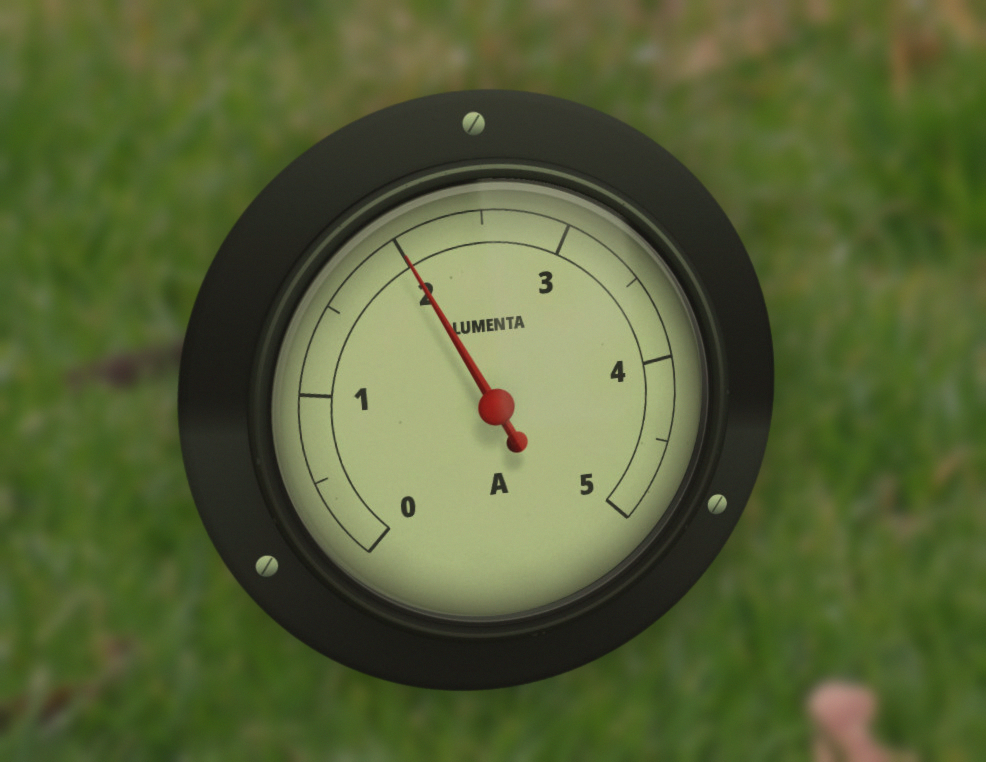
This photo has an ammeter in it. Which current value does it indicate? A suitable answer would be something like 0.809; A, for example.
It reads 2; A
